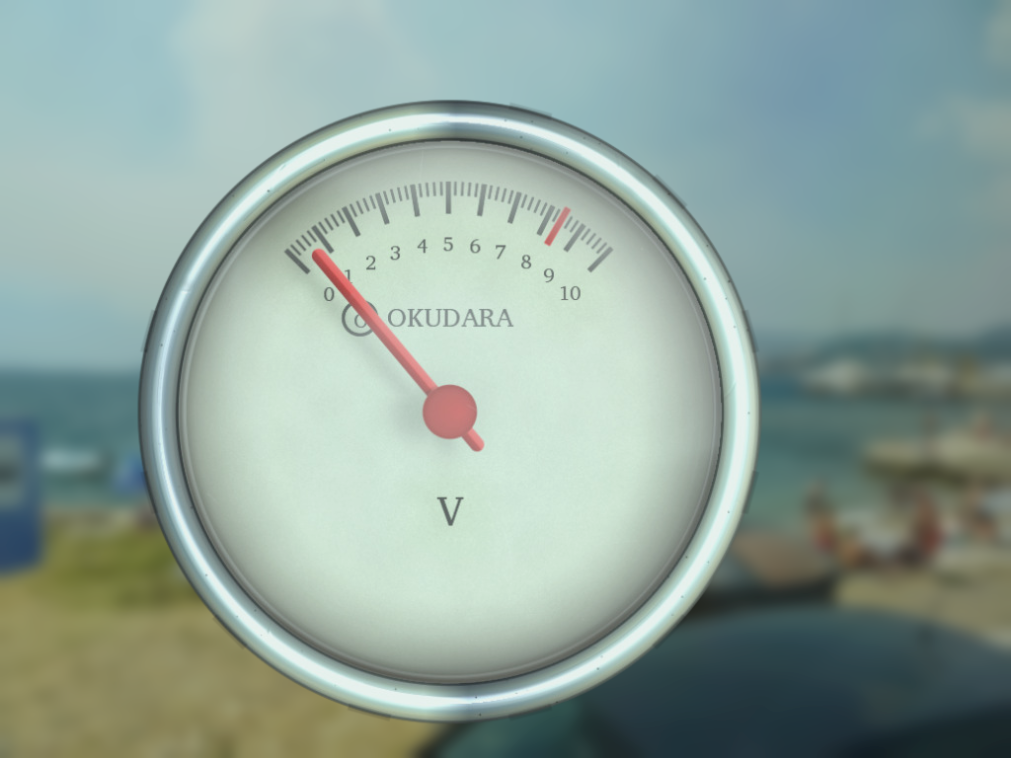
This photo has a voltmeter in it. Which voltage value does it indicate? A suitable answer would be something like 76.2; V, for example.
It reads 0.6; V
